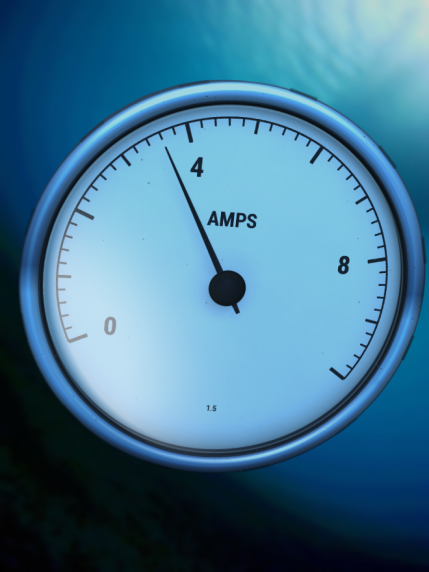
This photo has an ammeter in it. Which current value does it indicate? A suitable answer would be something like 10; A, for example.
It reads 3.6; A
